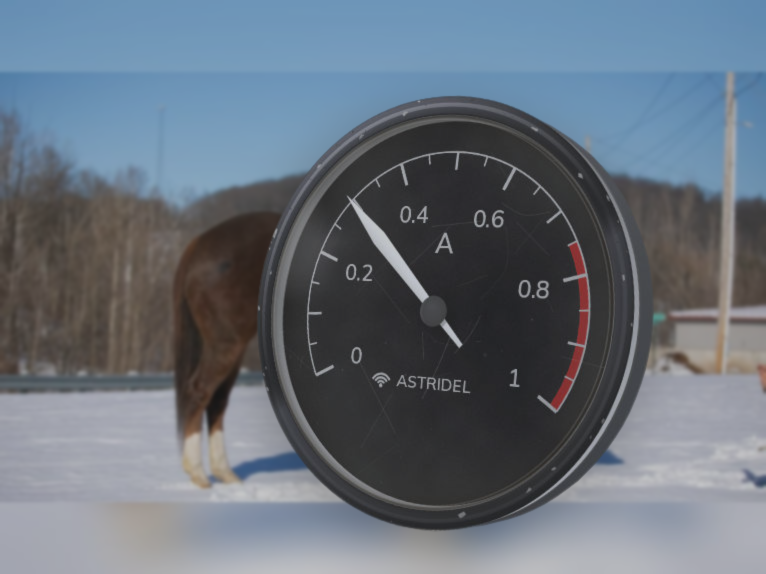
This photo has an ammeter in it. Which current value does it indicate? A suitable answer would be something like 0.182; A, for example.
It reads 0.3; A
